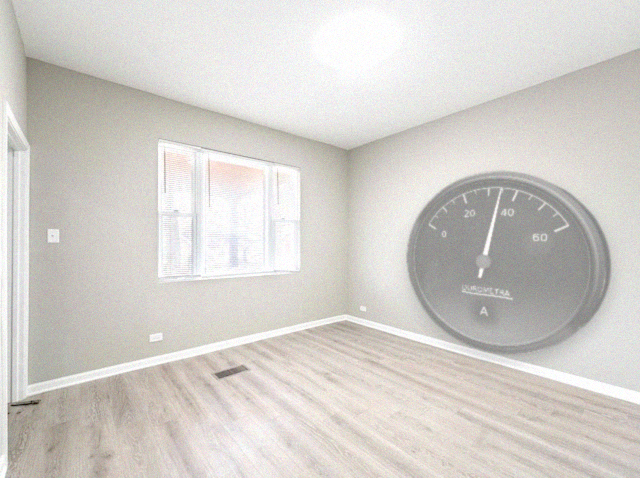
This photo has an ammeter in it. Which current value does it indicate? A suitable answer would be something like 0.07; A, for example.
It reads 35; A
